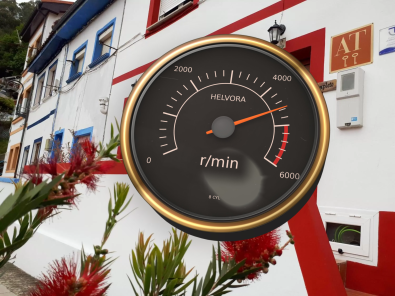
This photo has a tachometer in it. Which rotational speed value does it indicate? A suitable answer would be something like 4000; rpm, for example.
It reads 4600; rpm
